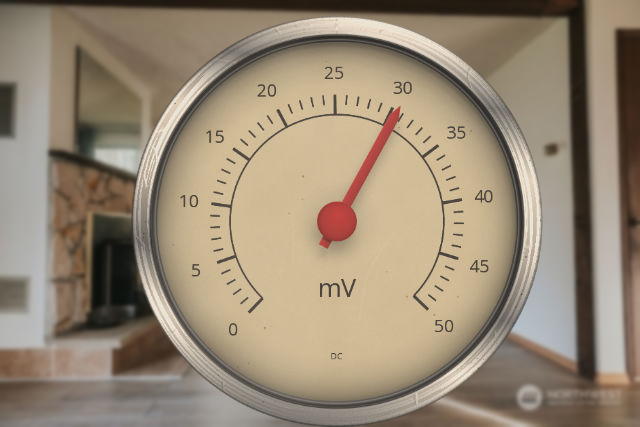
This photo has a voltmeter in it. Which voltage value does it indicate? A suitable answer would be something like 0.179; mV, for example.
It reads 30.5; mV
